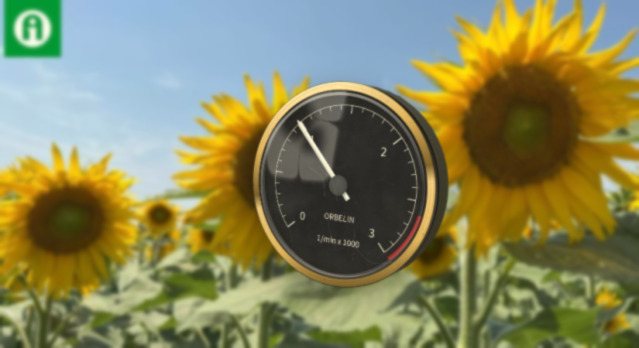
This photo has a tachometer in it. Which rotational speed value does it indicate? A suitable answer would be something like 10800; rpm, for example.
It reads 1000; rpm
